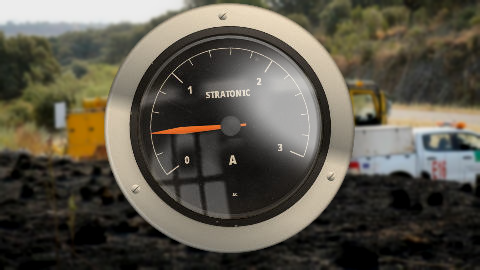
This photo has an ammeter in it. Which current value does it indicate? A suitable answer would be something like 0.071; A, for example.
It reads 0.4; A
